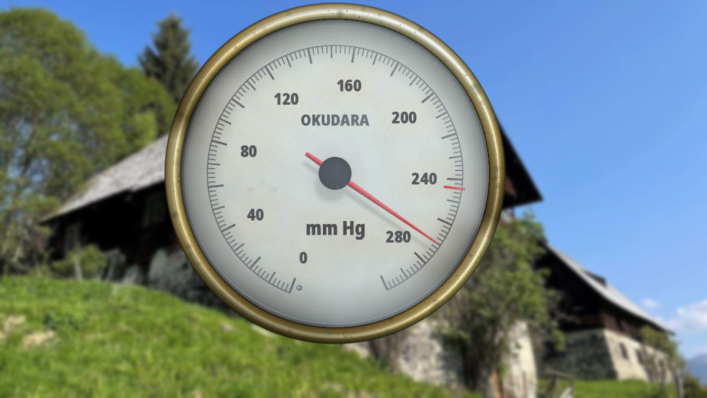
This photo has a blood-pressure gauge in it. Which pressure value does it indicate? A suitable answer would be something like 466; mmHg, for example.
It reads 270; mmHg
